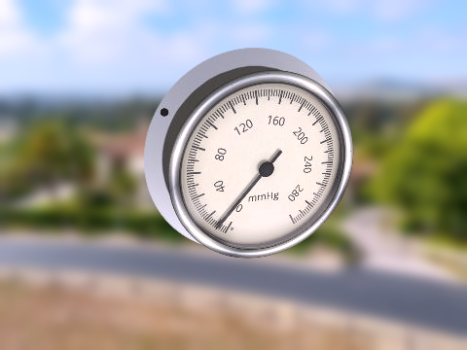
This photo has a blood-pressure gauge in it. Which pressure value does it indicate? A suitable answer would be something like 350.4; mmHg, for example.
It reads 10; mmHg
